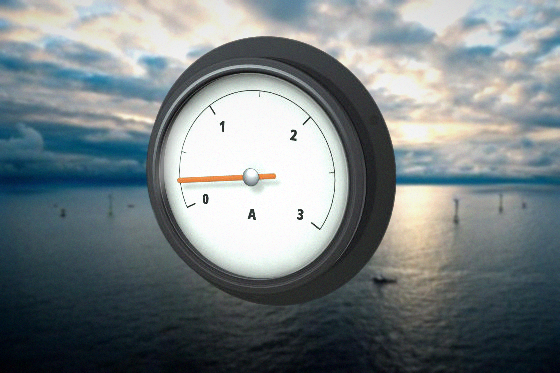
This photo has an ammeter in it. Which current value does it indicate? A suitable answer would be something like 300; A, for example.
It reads 0.25; A
